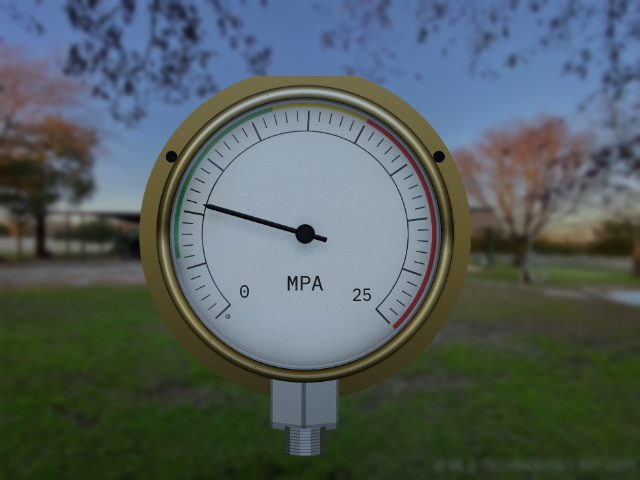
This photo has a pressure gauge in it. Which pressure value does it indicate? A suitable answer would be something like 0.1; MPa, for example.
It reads 5.5; MPa
